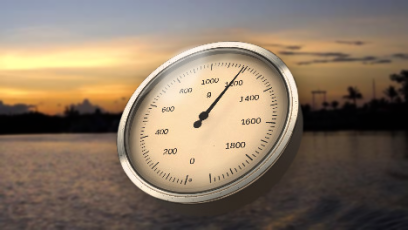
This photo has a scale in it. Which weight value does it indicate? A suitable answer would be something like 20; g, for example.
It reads 1200; g
